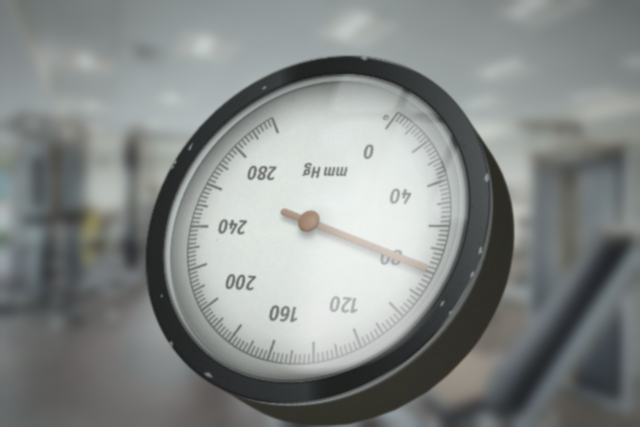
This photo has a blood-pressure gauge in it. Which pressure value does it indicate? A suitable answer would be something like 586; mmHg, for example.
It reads 80; mmHg
